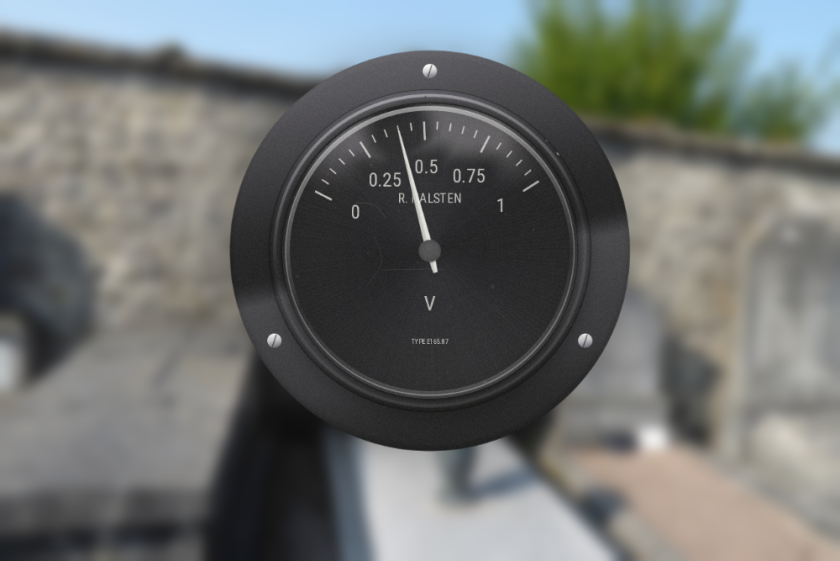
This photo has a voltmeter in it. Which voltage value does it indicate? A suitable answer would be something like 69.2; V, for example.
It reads 0.4; V
